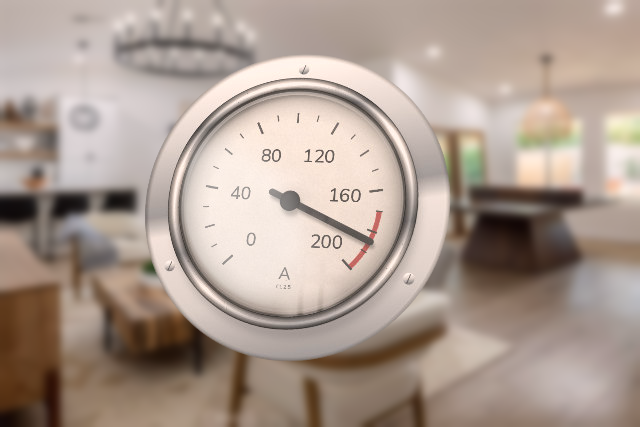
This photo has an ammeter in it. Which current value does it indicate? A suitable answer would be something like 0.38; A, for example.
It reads 185; A
